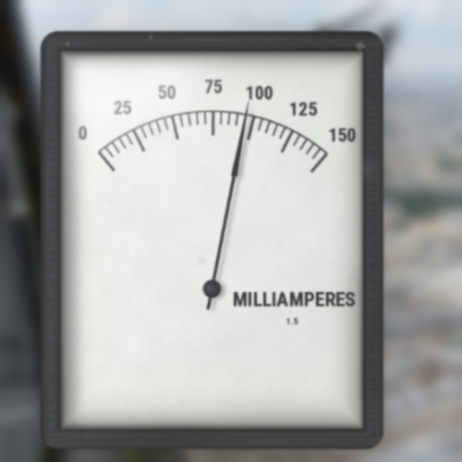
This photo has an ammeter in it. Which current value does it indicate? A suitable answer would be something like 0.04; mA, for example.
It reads 95; mA
